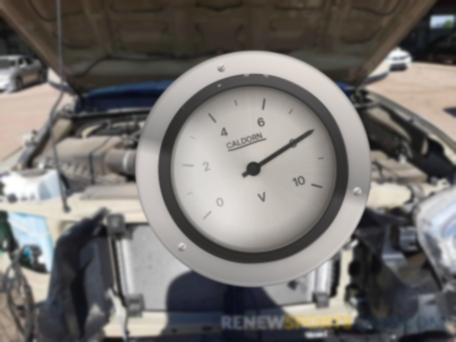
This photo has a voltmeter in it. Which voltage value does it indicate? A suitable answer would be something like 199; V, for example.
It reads 8; V
